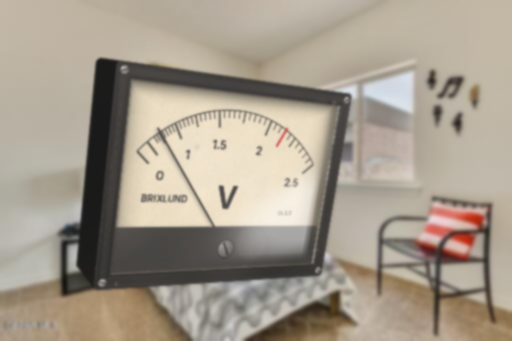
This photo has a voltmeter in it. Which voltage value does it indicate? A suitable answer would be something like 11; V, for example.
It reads 0.75; V
